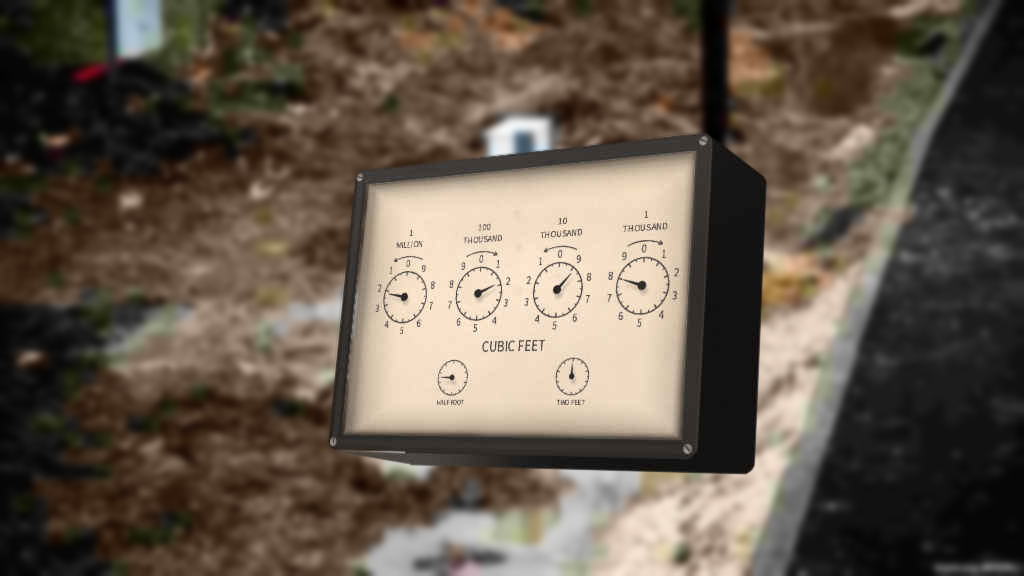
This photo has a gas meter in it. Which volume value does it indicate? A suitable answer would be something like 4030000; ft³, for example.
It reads 218800; ft³
